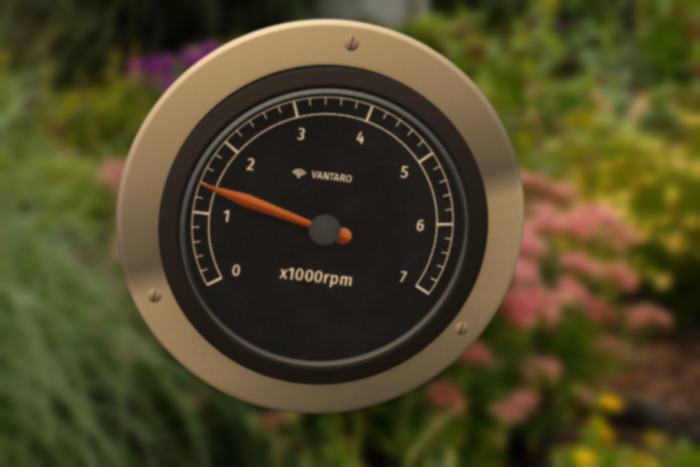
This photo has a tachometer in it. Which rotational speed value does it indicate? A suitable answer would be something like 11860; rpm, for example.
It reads 1400; rpm
